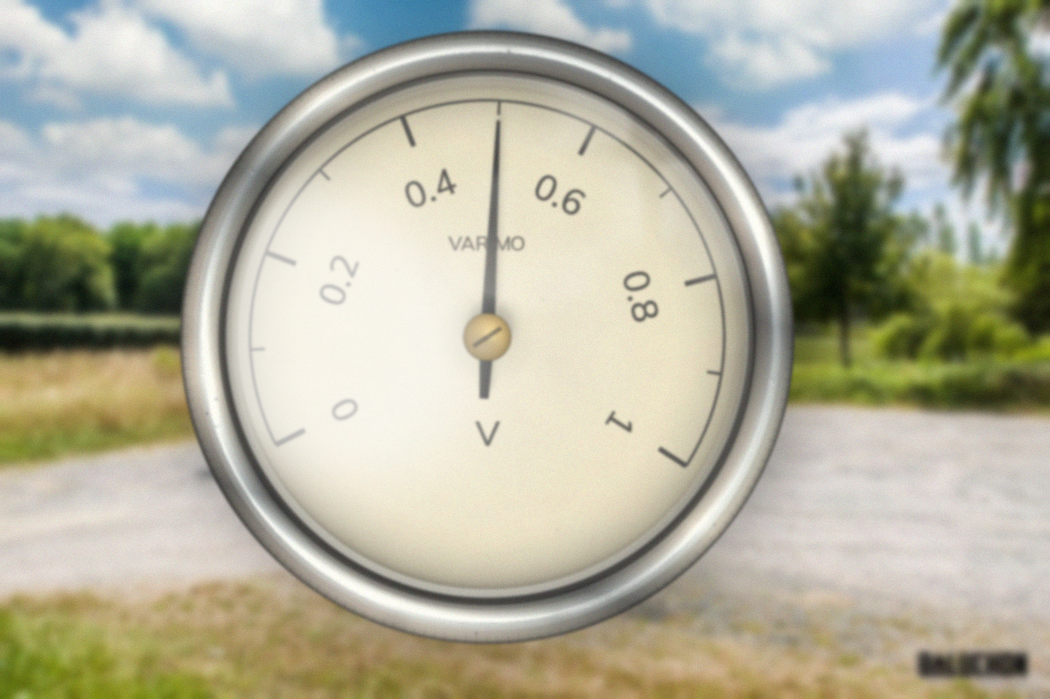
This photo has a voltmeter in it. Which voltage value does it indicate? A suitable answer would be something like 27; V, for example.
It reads 0.5; V
